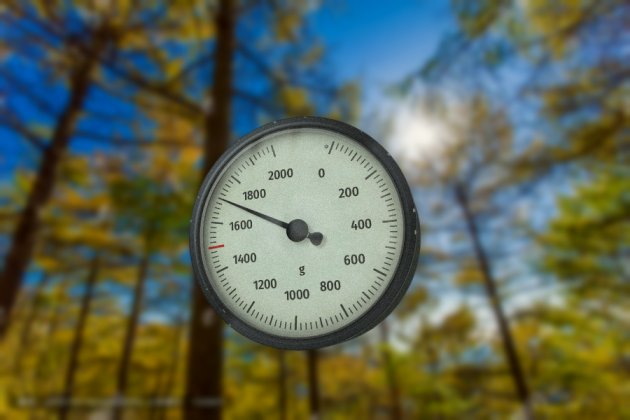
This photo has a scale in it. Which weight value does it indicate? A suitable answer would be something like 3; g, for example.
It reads 1700; g
